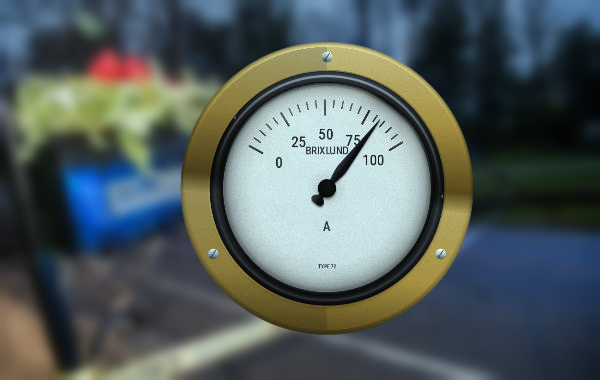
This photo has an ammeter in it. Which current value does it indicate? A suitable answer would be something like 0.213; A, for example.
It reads 82.5; A
